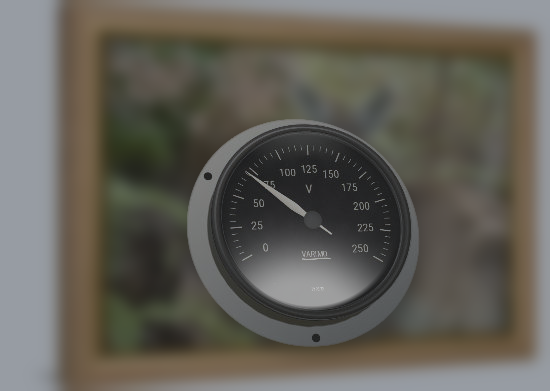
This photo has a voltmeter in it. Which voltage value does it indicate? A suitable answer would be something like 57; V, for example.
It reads 70; V
